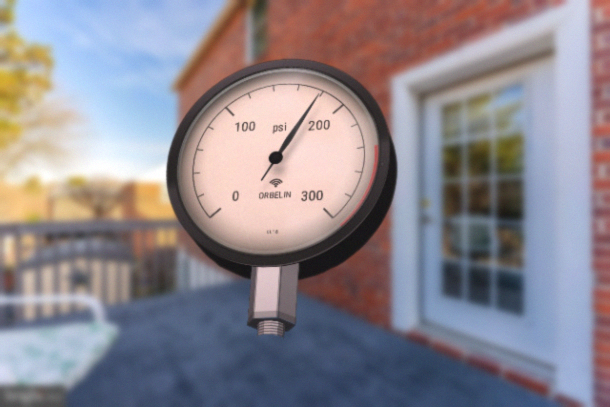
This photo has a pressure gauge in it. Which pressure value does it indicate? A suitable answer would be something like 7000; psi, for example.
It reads 180; psi
